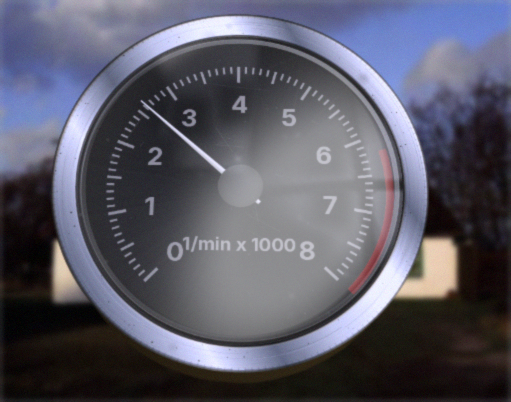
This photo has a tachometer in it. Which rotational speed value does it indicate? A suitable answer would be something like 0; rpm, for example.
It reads 2600; rpm
